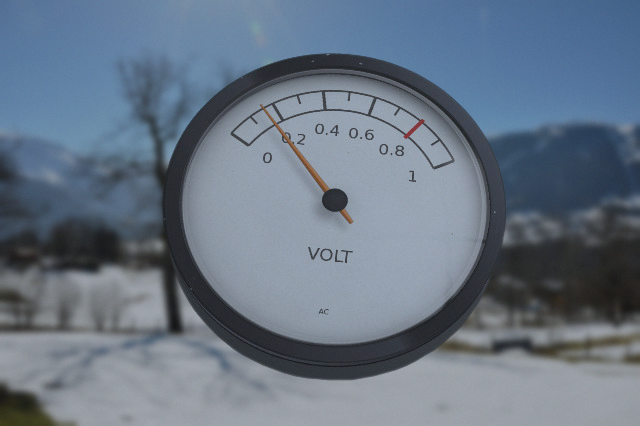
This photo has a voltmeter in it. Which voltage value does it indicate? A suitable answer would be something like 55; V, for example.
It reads 0.15; V
